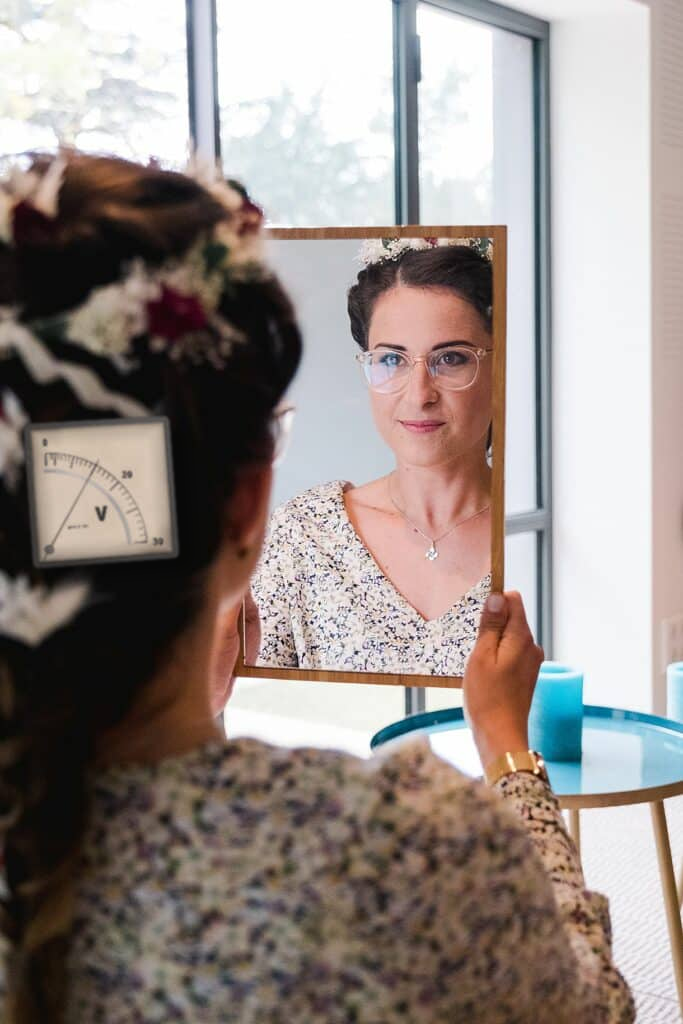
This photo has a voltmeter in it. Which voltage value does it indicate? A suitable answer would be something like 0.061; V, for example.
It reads 15; V
